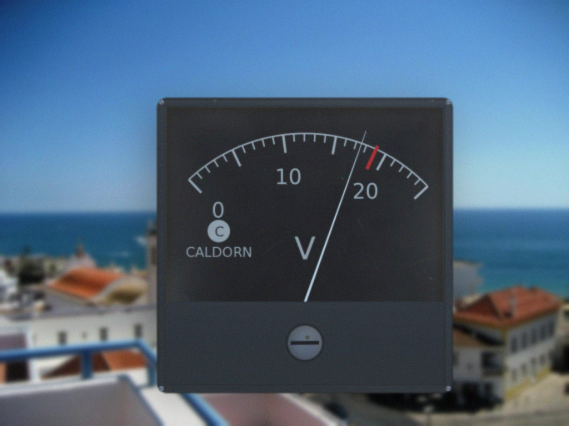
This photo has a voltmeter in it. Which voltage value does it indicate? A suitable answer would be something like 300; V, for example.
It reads 17.5; V
